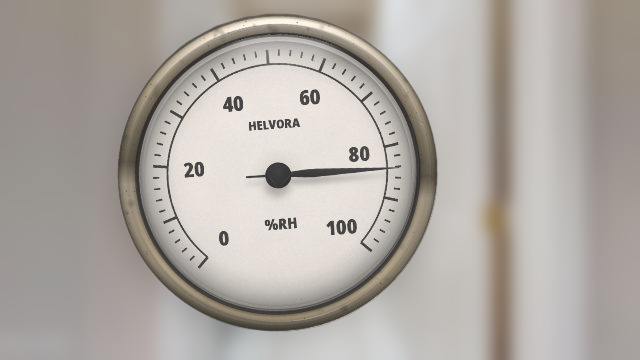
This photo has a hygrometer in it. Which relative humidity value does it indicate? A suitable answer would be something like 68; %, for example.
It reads 84; %
